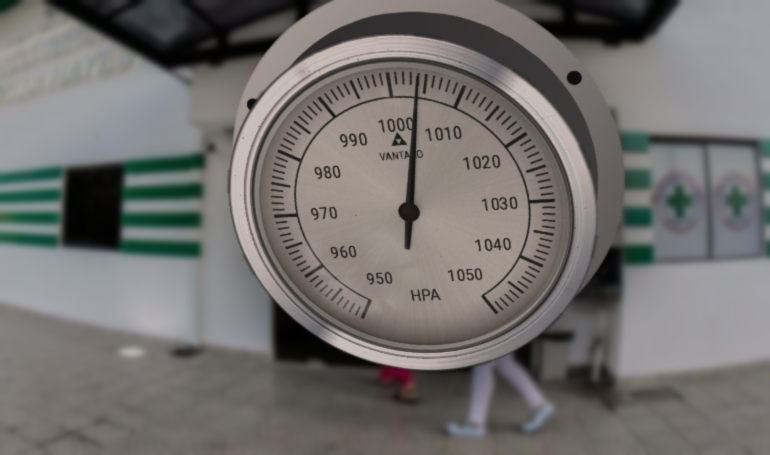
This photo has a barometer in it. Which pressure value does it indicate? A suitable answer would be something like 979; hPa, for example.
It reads 1004; hPa
